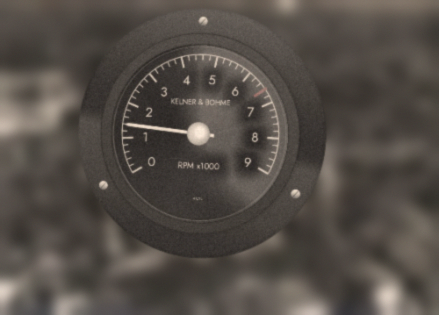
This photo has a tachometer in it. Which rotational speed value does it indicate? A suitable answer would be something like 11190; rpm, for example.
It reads 1400; rpm
